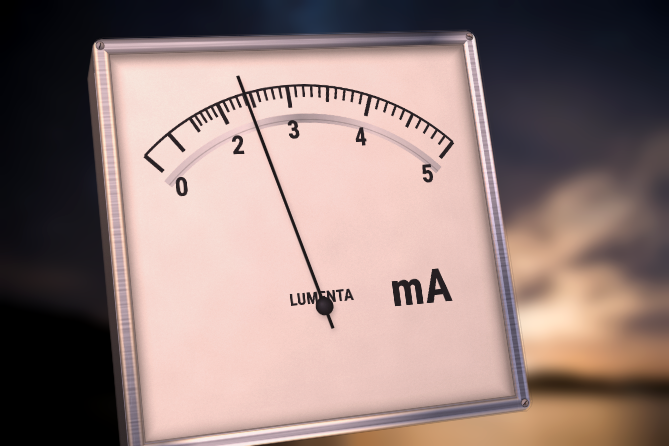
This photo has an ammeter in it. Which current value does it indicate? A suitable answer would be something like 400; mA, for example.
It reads 2.4; mA
